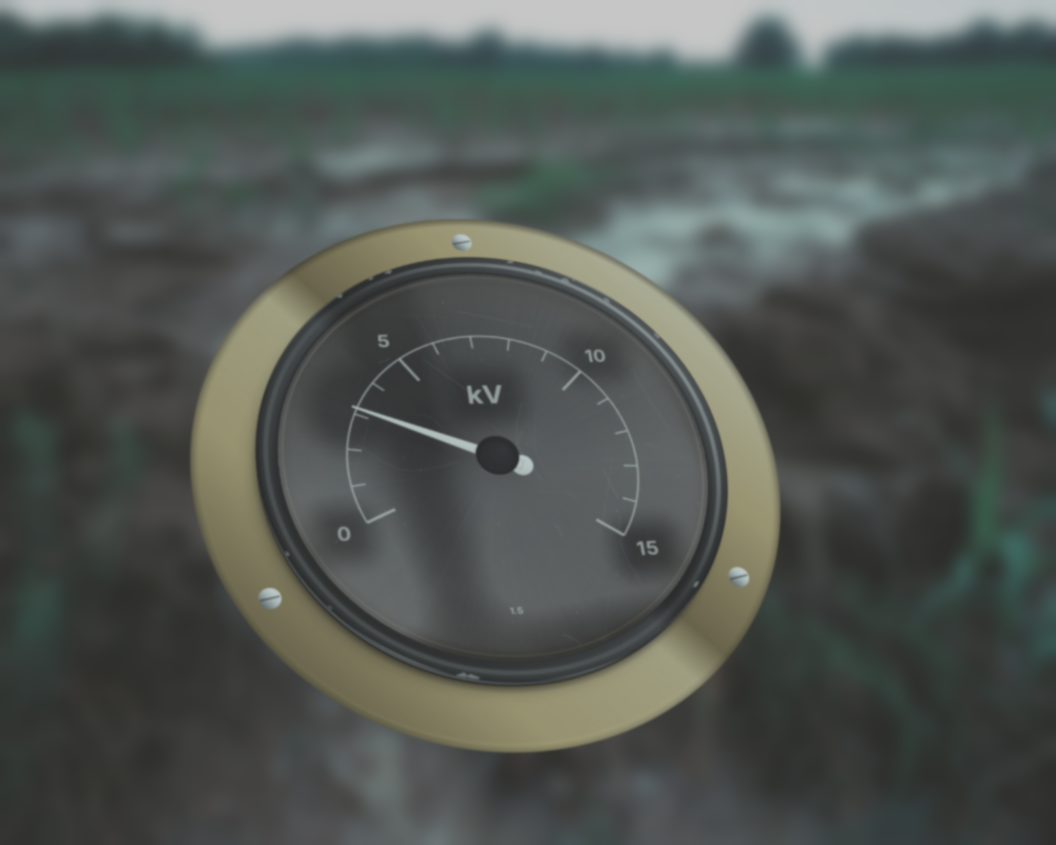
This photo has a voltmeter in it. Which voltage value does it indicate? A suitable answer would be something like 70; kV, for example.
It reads 3; kV
